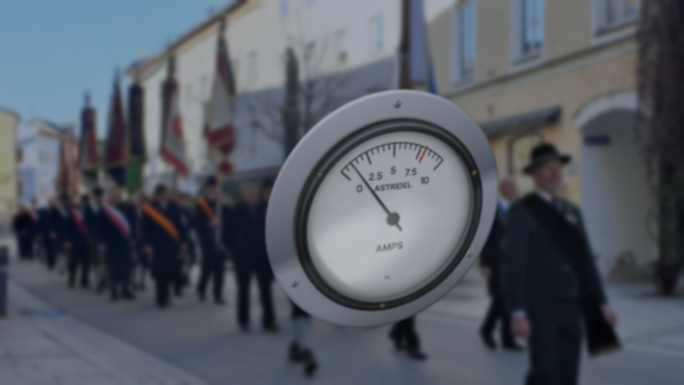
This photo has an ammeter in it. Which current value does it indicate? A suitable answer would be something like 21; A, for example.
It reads 1; A
